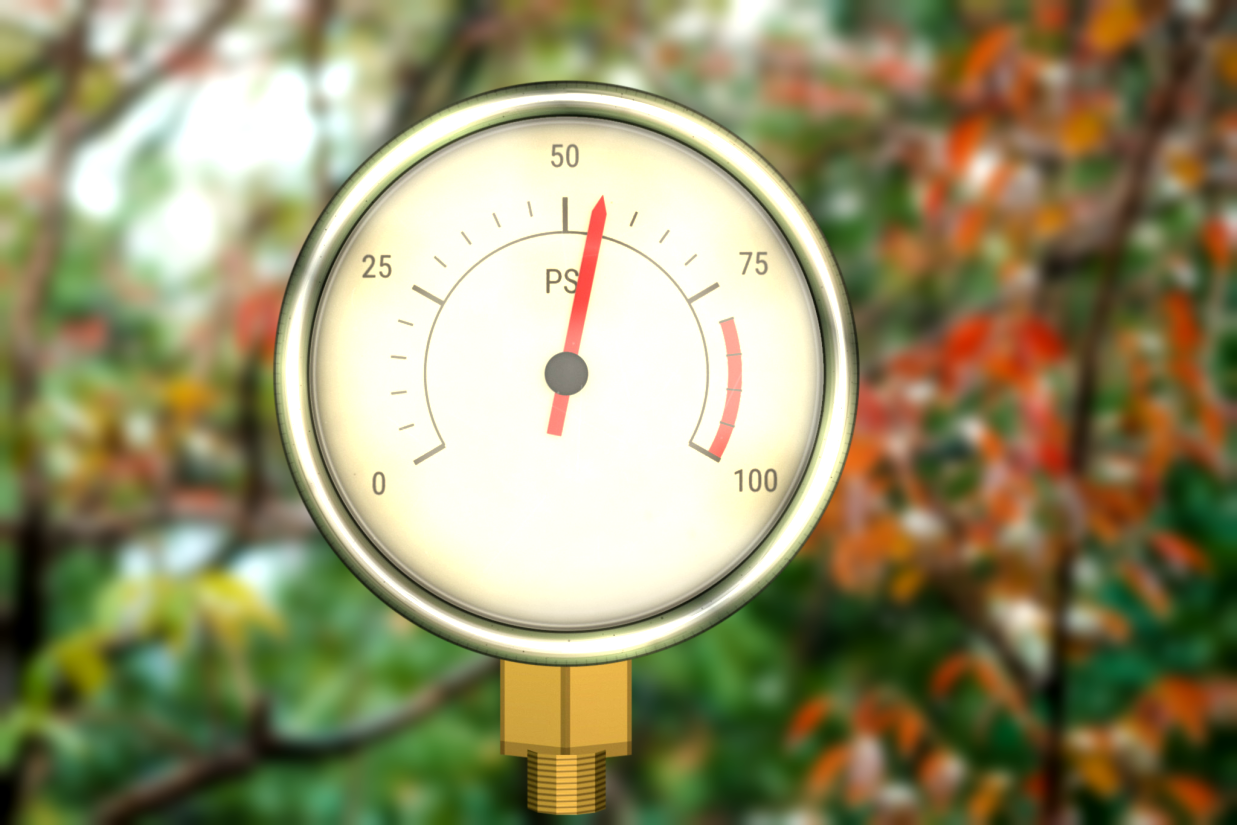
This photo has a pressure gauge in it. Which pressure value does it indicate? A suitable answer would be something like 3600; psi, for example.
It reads 55; psi
